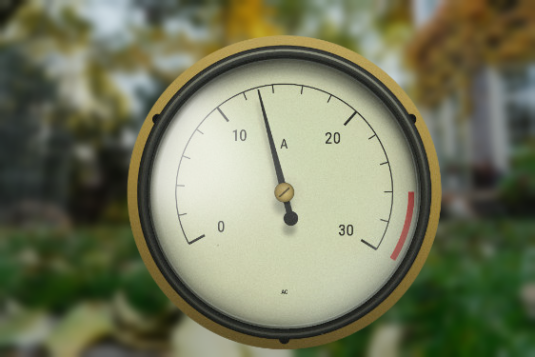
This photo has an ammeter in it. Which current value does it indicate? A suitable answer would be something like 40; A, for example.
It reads 13; A
